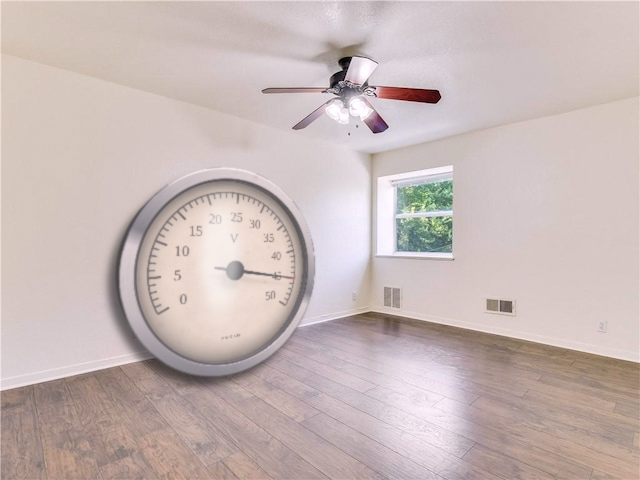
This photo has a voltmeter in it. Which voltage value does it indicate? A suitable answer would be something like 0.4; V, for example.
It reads 45; V
